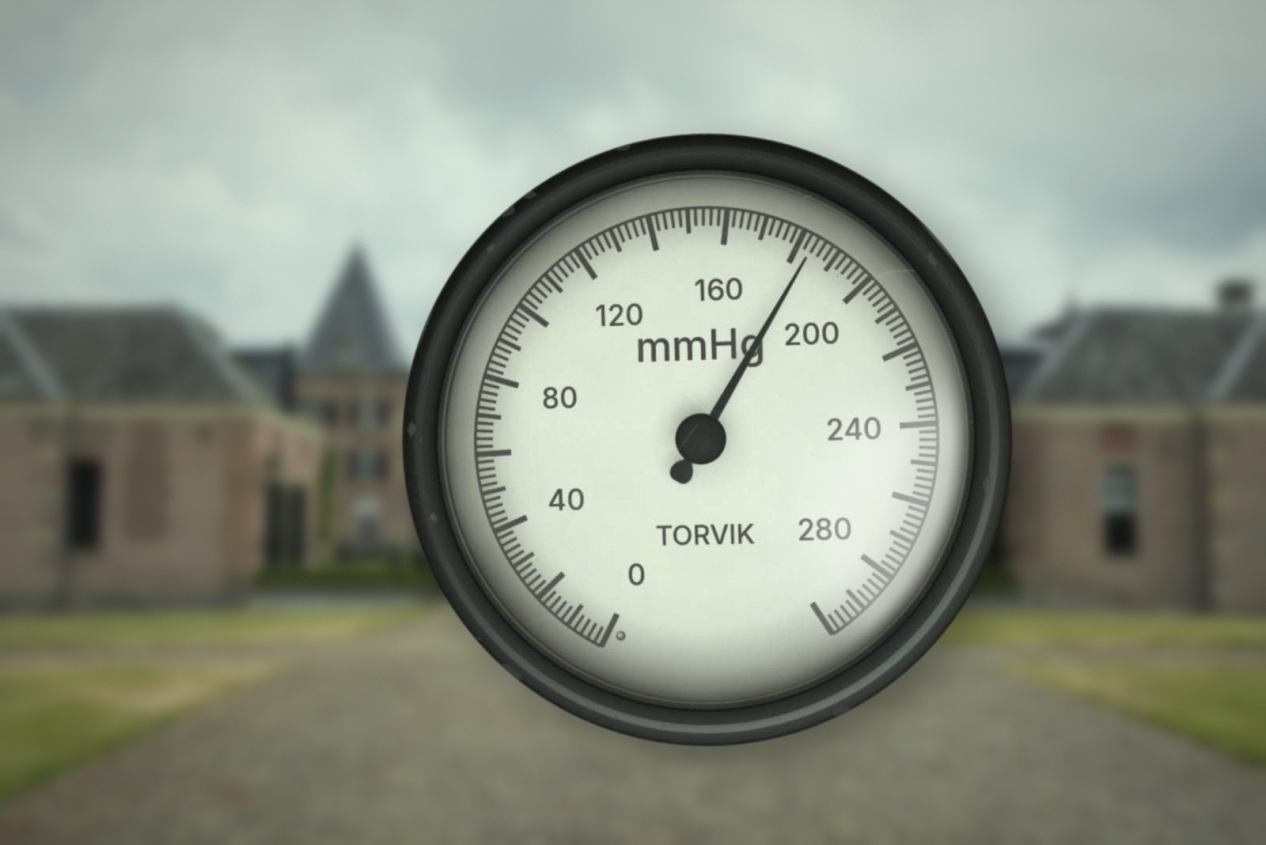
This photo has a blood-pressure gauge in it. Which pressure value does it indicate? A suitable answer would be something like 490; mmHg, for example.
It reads 184; mmHg
